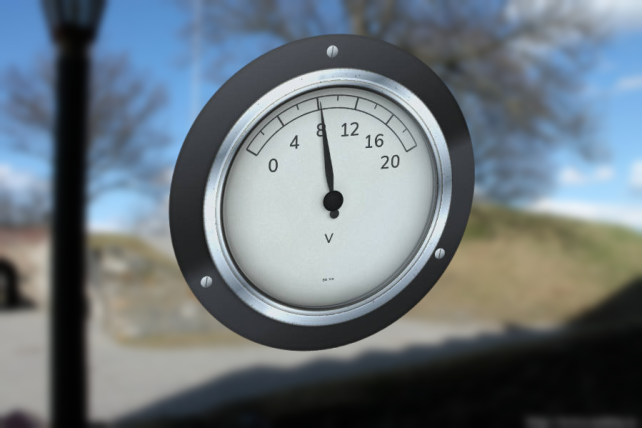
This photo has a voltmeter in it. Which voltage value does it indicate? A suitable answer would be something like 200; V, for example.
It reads 8; V
